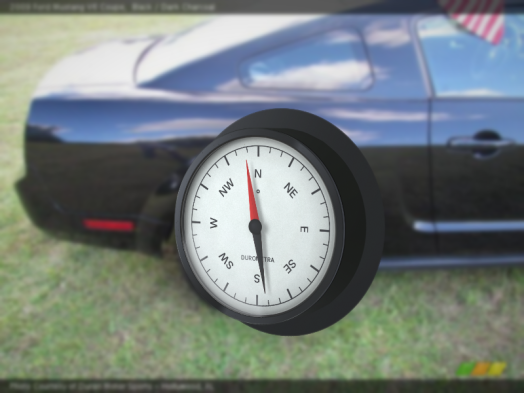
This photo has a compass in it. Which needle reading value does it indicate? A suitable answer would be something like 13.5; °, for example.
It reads 350; °
